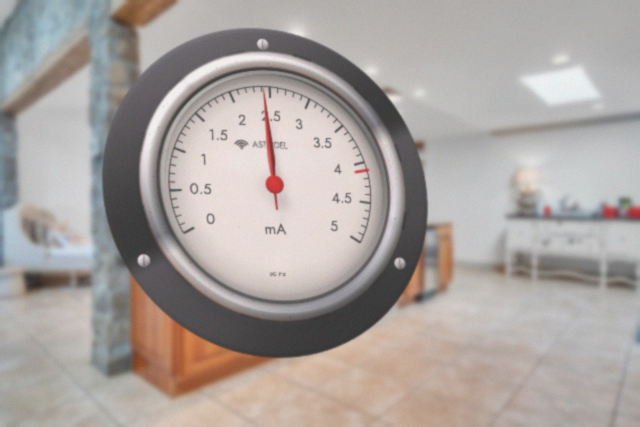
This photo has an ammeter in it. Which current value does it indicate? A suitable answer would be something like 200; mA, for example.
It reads 2.4; mA
